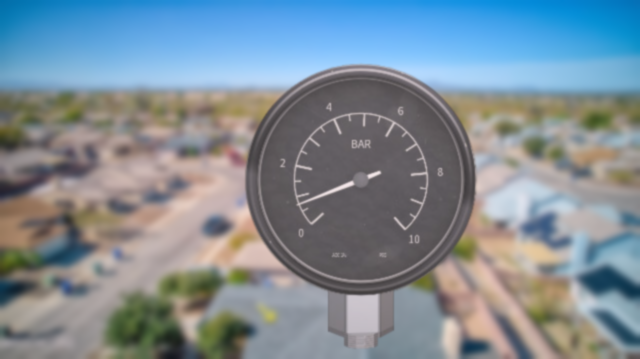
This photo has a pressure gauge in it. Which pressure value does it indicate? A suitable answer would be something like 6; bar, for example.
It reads 0.75; bar
